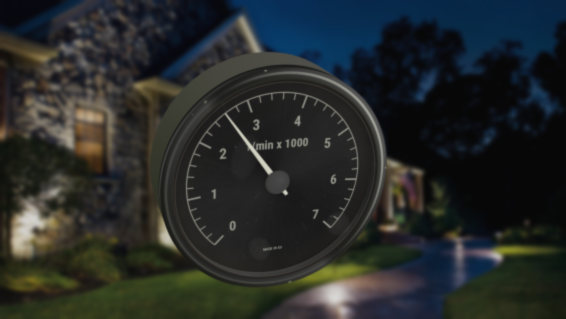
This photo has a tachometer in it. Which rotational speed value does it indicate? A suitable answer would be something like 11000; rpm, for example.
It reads 2600; rpm
